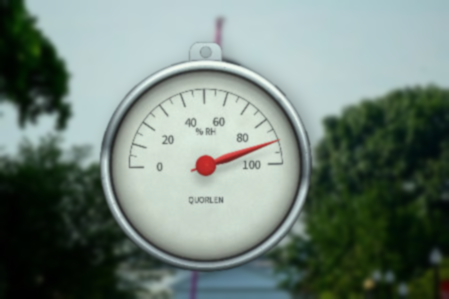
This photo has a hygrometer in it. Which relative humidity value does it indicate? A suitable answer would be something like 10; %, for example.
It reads 90; %
